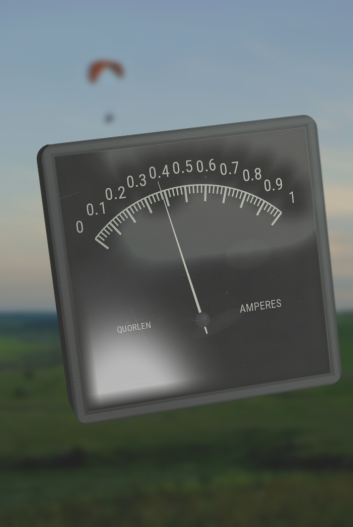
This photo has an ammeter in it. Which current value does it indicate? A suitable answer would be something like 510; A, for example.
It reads 0.38; A
